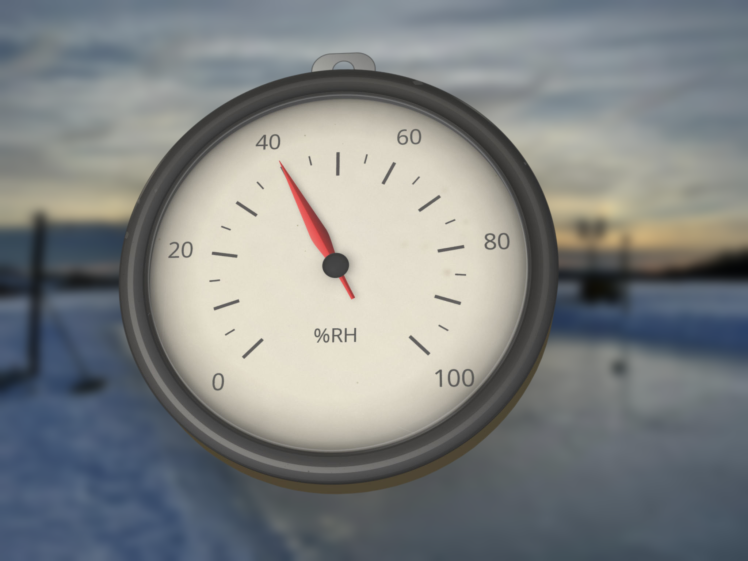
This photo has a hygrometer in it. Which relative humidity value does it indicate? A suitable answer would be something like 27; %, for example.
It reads 40; %
